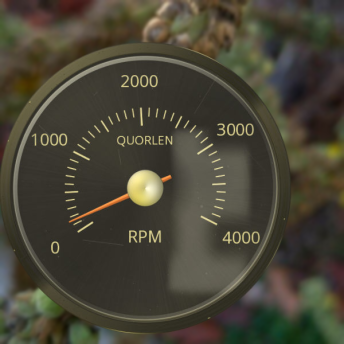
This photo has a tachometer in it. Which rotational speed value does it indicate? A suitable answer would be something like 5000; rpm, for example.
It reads 150; rpm
